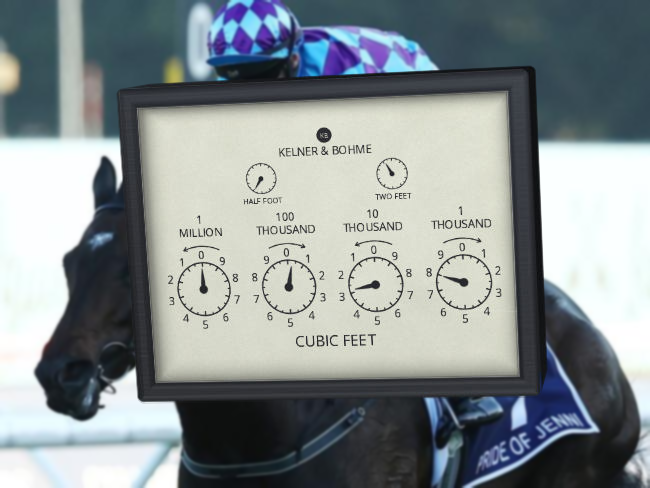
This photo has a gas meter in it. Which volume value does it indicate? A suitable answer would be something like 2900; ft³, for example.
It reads 2800; ft³
